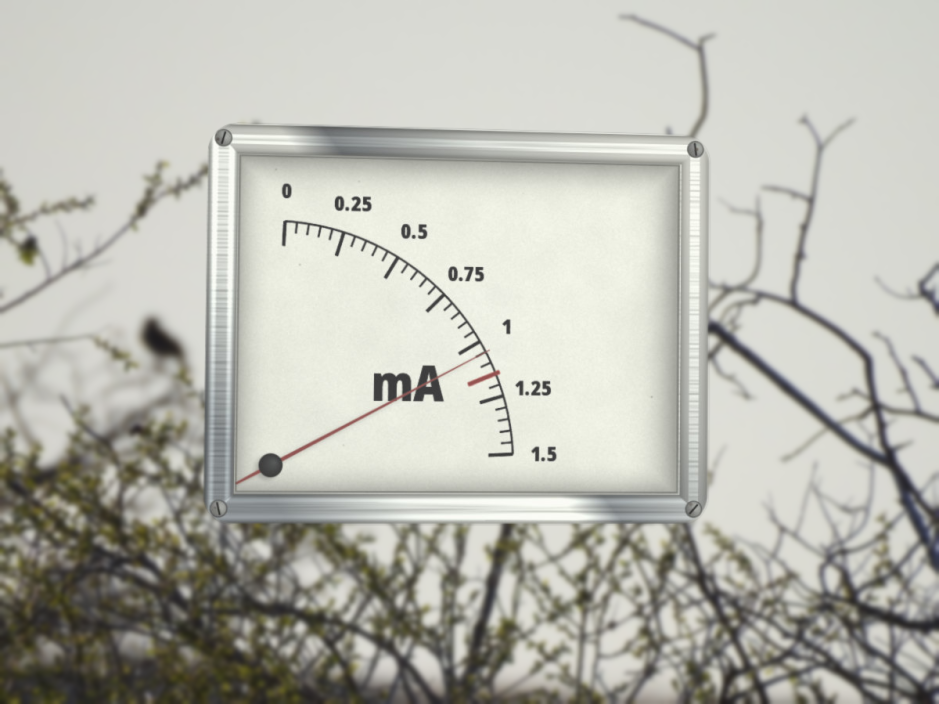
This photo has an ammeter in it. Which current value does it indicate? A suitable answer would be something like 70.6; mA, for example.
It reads 1.05; mA
